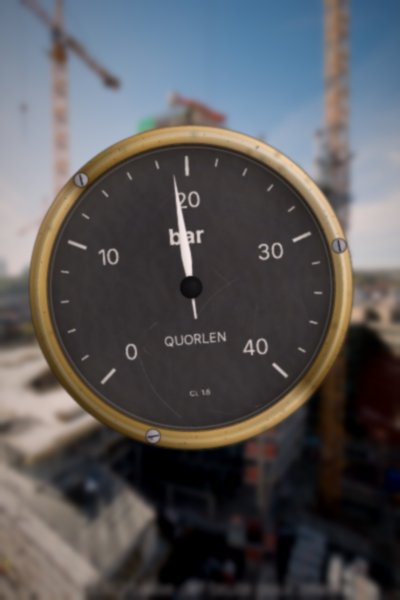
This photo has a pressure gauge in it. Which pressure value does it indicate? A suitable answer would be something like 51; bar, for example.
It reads 19; bar
